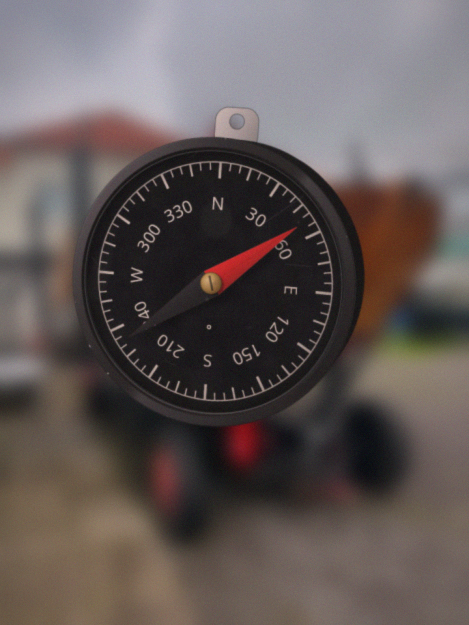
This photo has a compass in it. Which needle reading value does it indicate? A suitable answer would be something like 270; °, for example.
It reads 52.5; °
